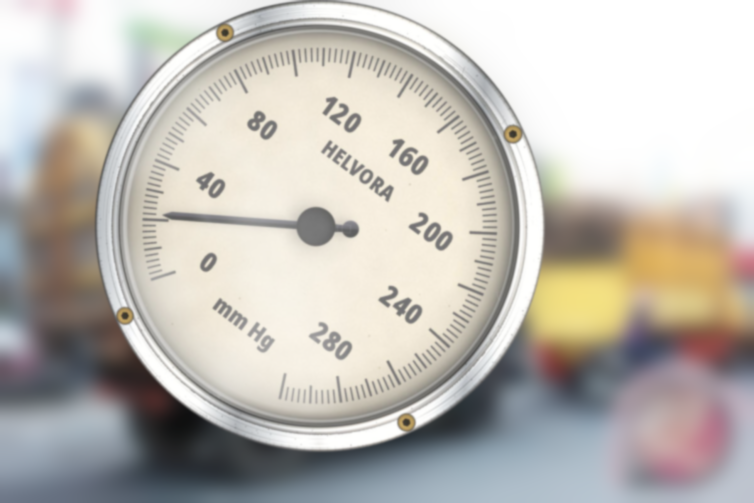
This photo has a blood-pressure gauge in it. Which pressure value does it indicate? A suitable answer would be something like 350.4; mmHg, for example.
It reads 22; mmHg
